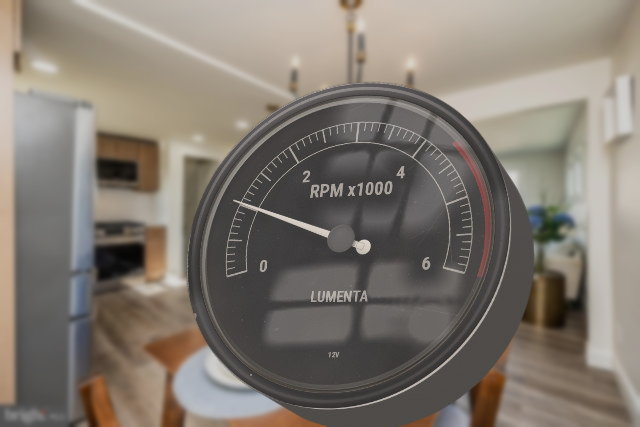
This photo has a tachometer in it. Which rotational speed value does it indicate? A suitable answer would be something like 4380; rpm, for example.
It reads 1000; rpm
